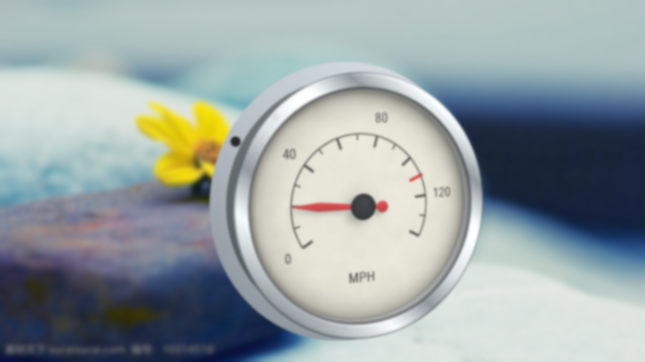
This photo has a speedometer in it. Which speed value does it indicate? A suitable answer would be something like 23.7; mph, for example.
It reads 20; mph
